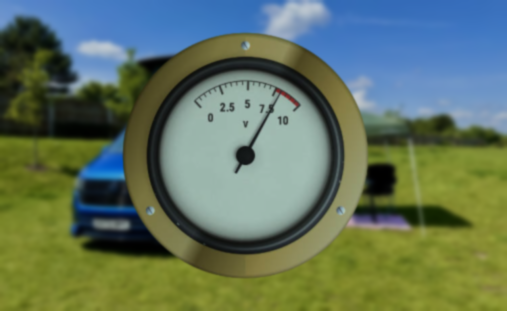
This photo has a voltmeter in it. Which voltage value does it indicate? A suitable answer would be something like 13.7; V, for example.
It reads 8; V
